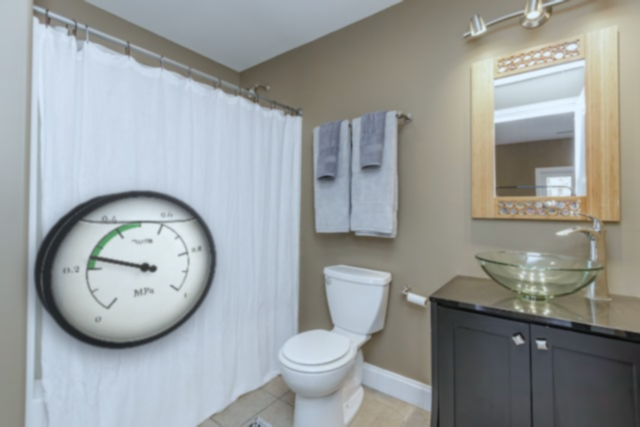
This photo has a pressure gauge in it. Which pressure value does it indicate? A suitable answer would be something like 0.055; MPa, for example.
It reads 0.25; MPa
